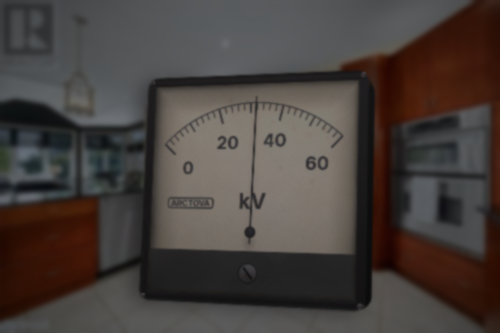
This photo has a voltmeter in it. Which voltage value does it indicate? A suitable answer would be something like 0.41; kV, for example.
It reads 32; kV
